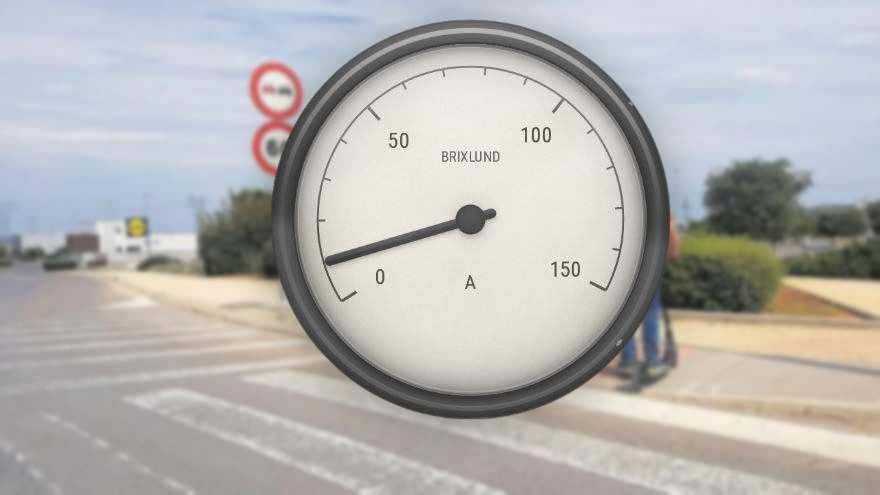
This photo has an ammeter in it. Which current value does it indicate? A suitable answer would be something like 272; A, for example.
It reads 10; A
